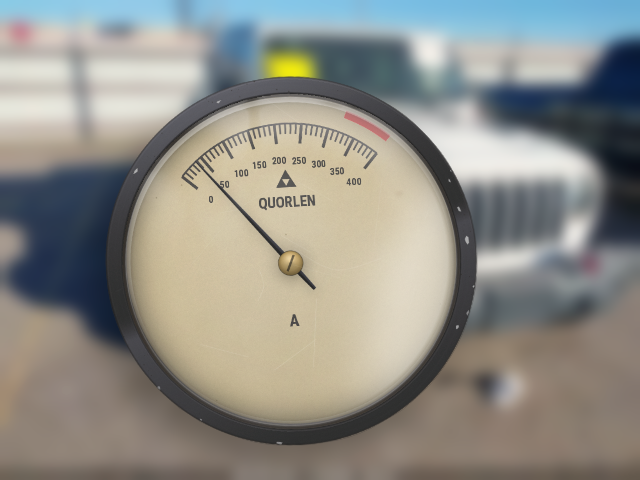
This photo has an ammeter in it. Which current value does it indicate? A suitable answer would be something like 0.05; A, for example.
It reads 40; A
